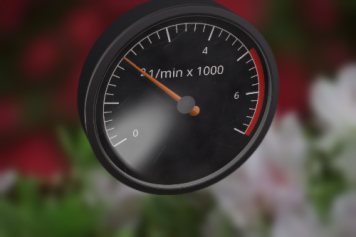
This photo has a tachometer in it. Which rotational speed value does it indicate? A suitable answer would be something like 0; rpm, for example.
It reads 2000; rpm
